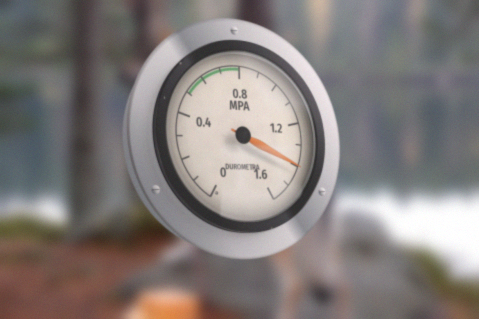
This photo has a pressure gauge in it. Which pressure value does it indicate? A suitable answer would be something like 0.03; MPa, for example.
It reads 1.4; MPa
